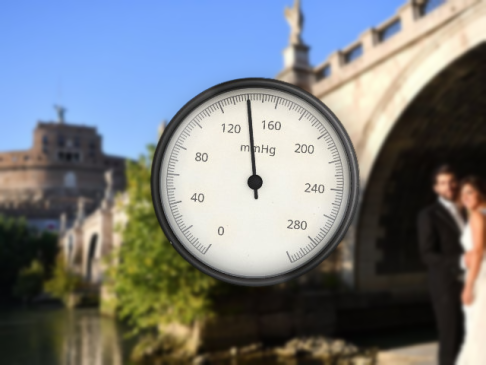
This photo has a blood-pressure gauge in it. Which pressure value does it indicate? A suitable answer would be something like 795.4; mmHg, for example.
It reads 140; mmHg
